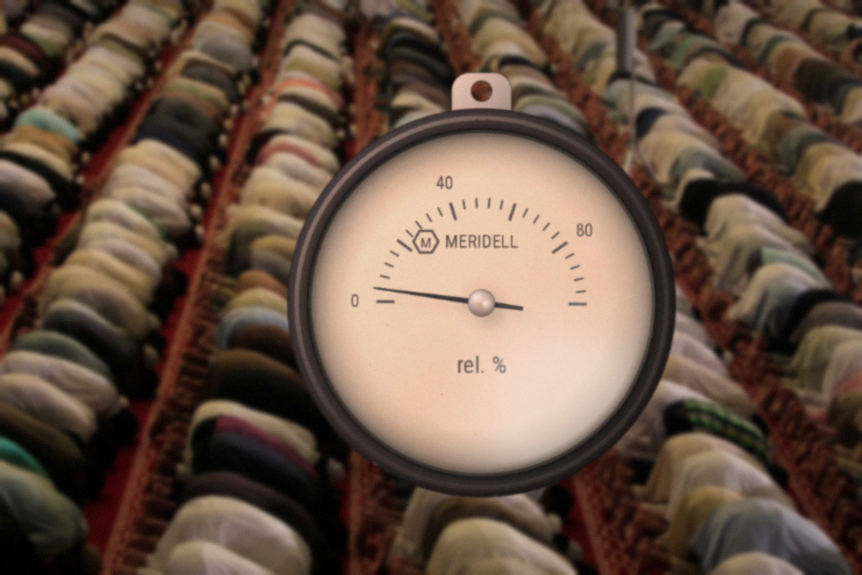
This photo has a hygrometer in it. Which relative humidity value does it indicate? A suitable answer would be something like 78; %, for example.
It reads 4; %
